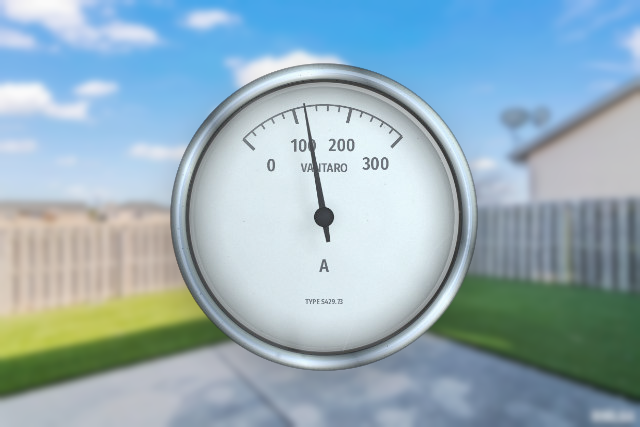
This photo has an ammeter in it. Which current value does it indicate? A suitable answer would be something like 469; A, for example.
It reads 120; A
